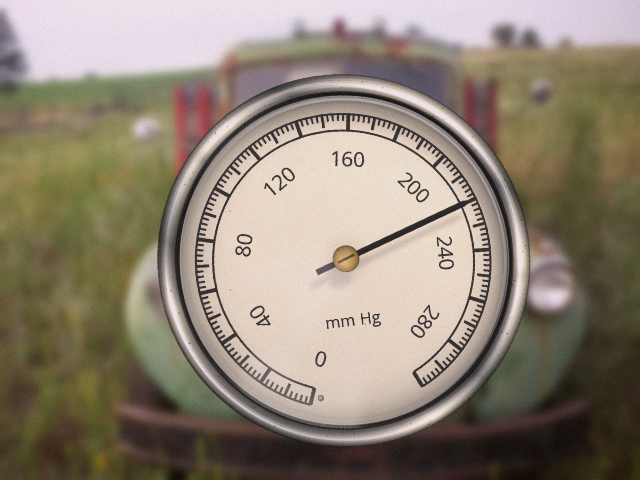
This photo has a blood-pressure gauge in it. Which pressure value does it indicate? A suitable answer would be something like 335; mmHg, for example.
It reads 220; mmHg
